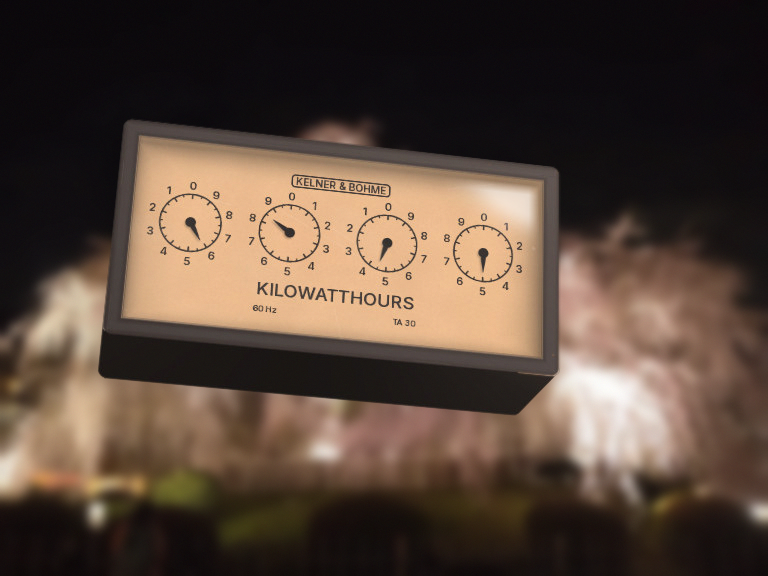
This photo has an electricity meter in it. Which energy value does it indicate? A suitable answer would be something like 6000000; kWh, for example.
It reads 5845; kWh
